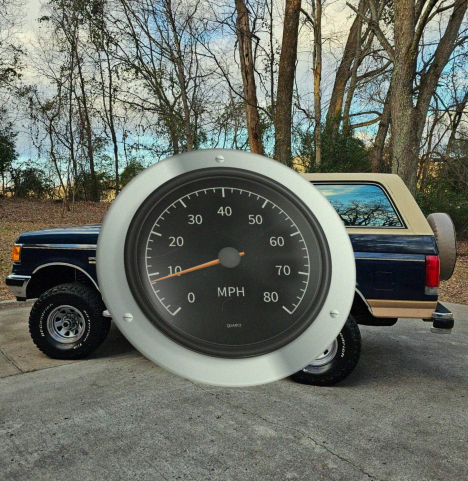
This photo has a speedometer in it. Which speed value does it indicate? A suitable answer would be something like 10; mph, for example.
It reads 8; mph
